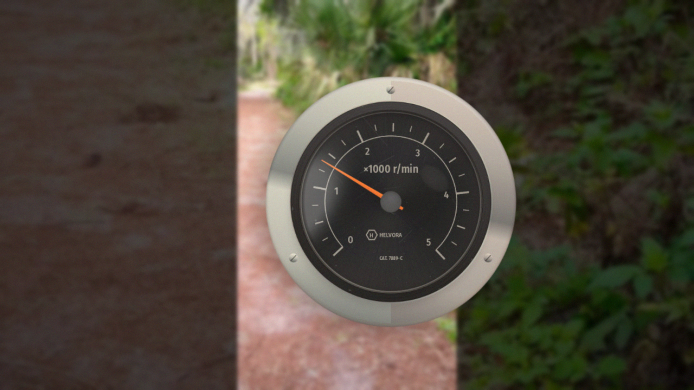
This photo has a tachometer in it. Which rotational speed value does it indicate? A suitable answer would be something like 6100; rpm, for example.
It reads 1375; rpm
